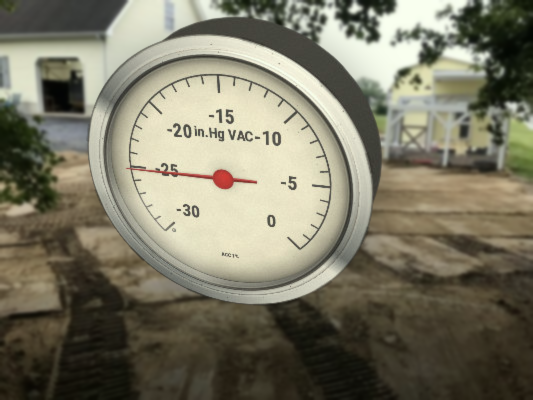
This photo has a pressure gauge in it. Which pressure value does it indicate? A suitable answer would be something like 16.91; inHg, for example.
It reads -25; inHg
